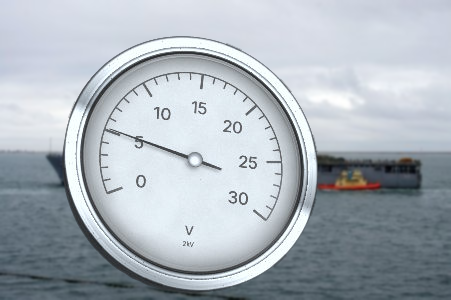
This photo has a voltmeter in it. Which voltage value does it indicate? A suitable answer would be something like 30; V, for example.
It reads 5; V
